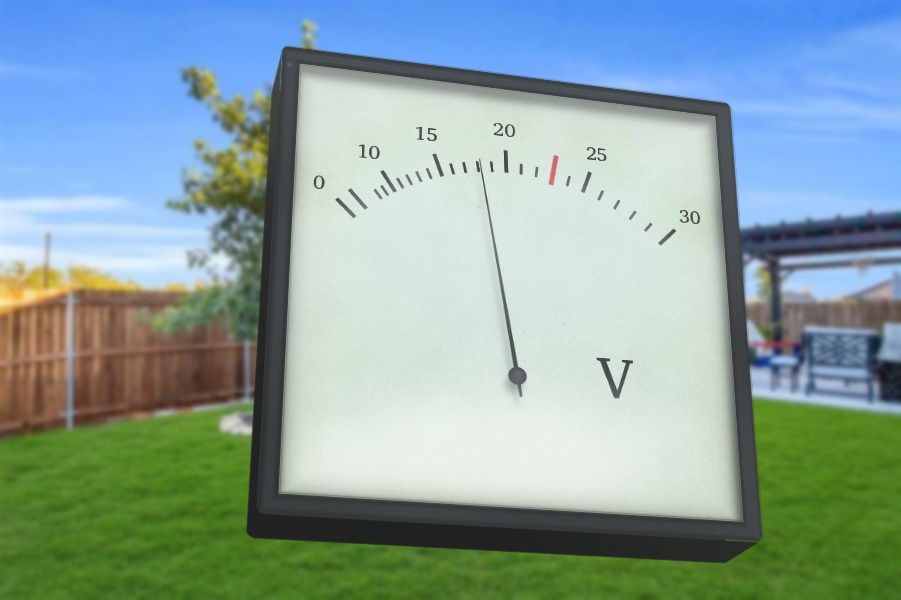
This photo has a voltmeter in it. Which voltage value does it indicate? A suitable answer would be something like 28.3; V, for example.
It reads 18; V
